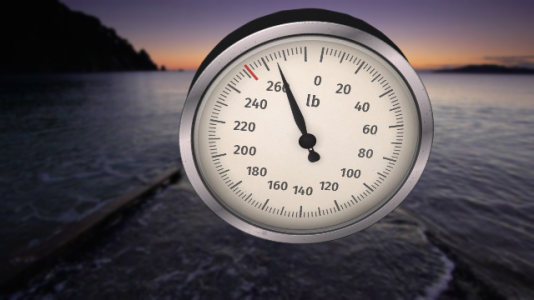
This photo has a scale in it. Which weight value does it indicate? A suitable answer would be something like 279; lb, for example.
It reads 266; lb
